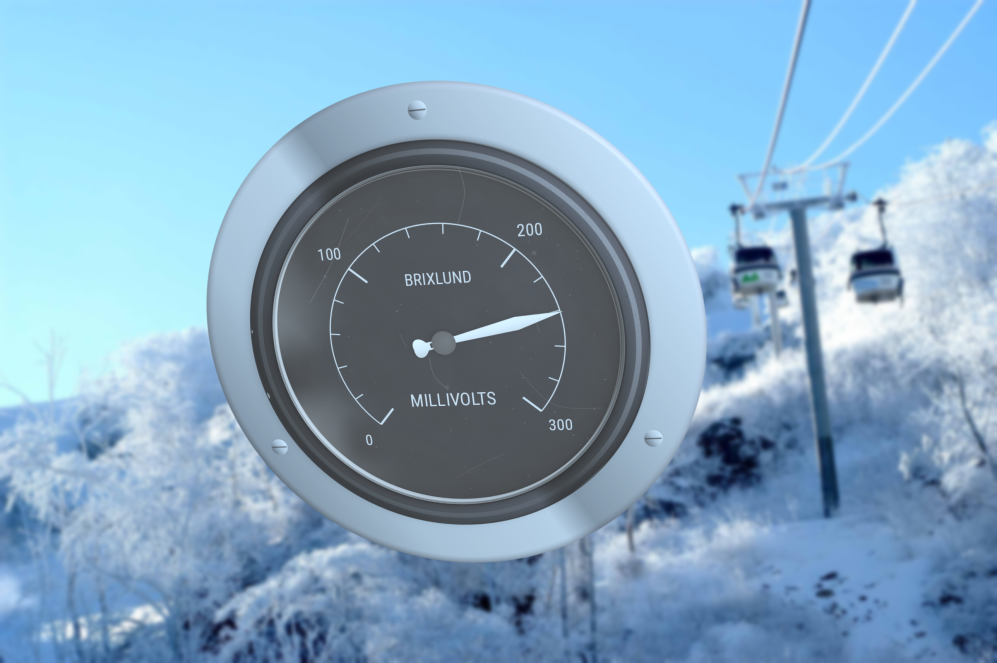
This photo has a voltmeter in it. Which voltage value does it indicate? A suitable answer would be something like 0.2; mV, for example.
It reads 240; mV
